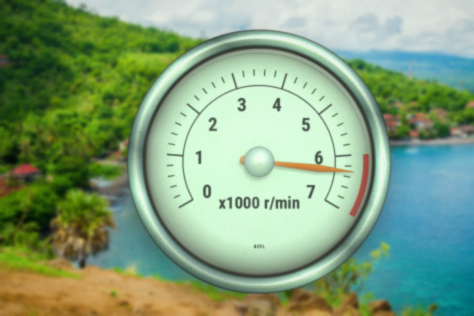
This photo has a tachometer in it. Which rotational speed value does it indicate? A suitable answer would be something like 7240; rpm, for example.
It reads 6300; rpm
